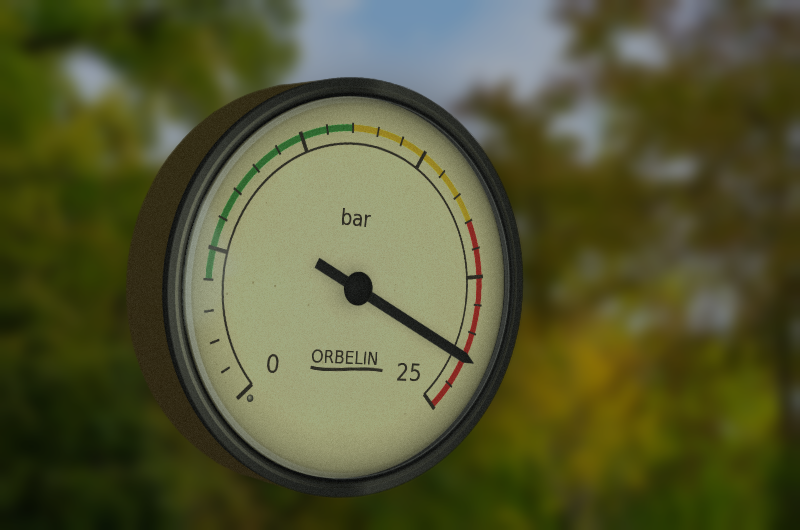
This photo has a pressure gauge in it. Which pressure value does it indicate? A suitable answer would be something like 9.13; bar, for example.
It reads 23; bar
